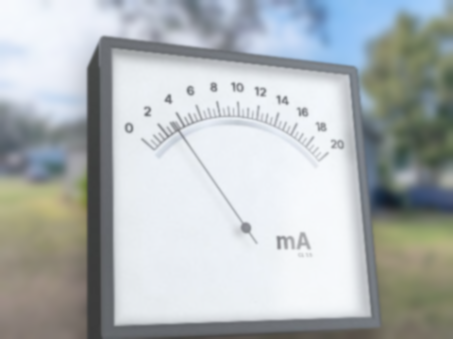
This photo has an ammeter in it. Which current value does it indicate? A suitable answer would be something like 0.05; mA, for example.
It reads 3; mA
